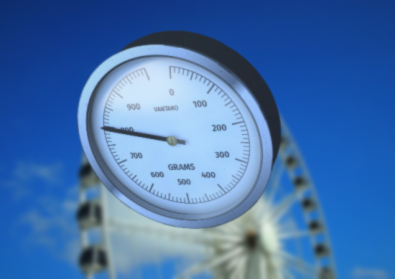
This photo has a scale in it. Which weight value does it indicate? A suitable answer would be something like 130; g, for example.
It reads 800; g
